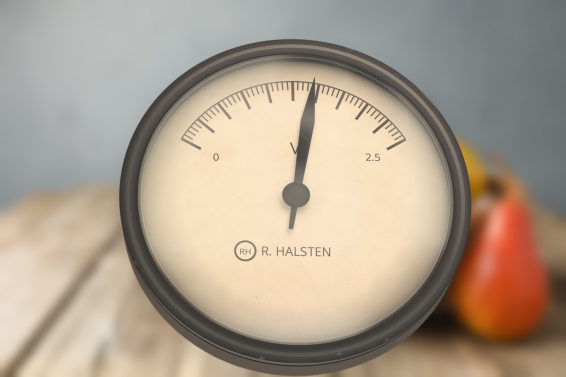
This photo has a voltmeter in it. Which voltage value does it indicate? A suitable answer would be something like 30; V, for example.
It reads 1.45; V
